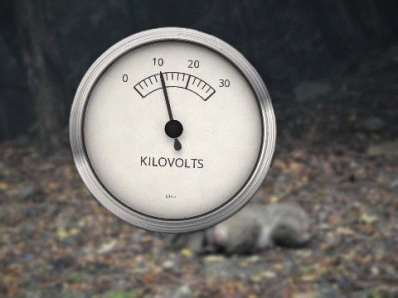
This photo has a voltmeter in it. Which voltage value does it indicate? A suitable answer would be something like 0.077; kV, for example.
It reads 10; kV
